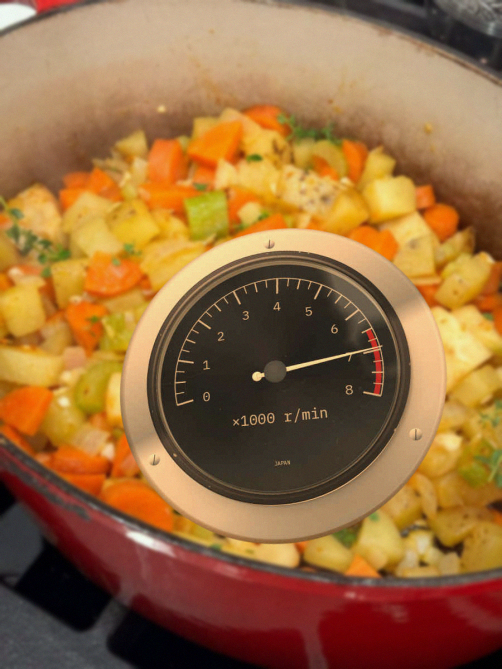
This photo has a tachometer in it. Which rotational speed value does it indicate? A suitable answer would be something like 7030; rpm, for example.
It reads 7000; rpm
